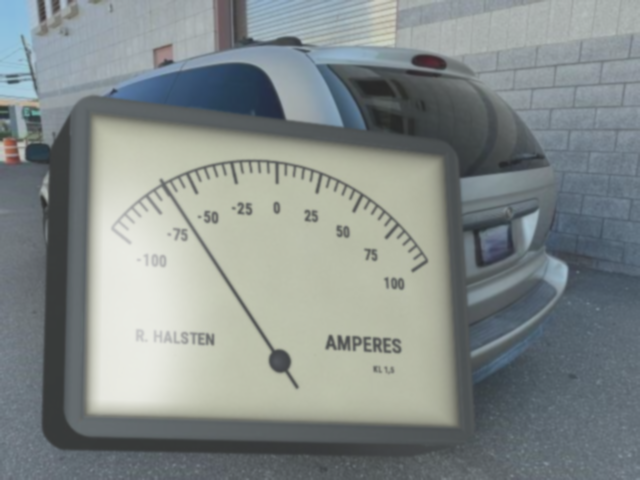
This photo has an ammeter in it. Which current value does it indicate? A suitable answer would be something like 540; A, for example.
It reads -65; A
